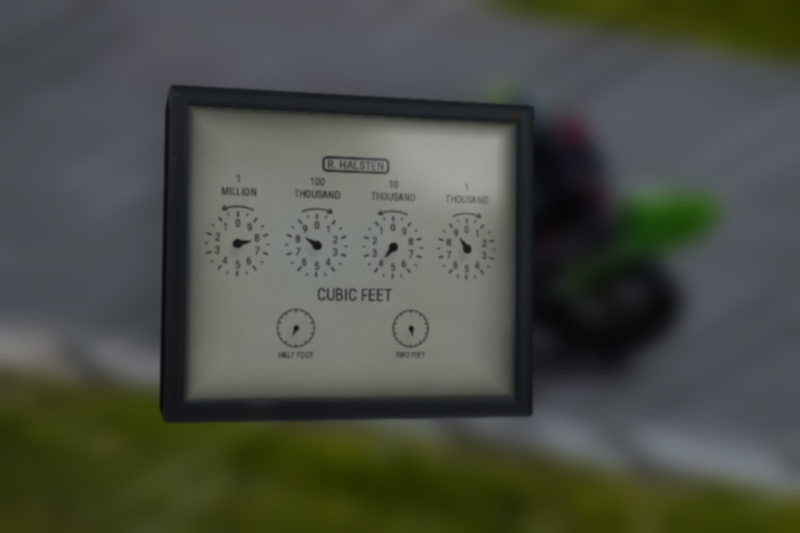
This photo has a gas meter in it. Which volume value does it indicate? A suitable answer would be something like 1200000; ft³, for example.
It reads 783900; ft³
